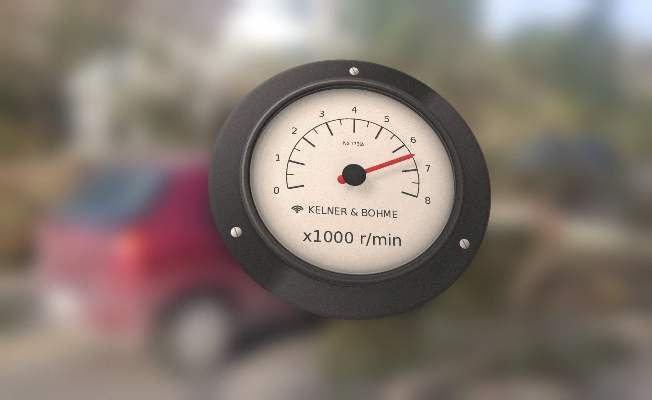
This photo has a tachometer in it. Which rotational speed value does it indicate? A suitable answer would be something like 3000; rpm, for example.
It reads 6500; rpm
